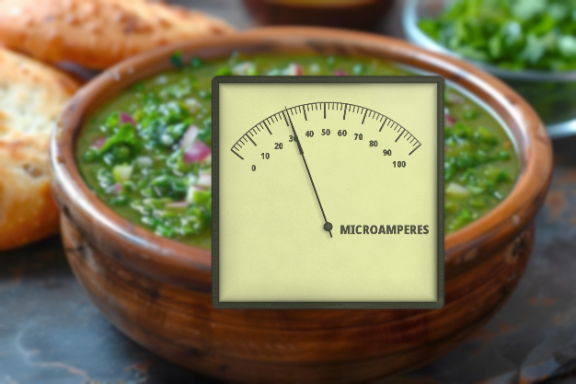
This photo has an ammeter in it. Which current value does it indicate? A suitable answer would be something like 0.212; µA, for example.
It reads 32; µA
